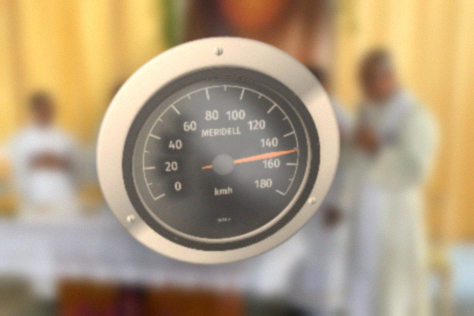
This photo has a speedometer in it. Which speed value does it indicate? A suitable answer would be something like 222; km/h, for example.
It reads 150; km/h
